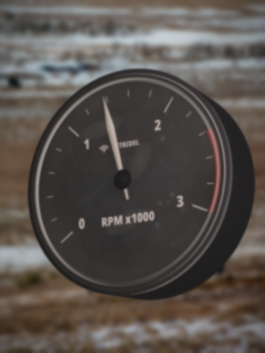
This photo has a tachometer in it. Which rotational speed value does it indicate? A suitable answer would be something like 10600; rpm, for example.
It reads 1400; rpm
